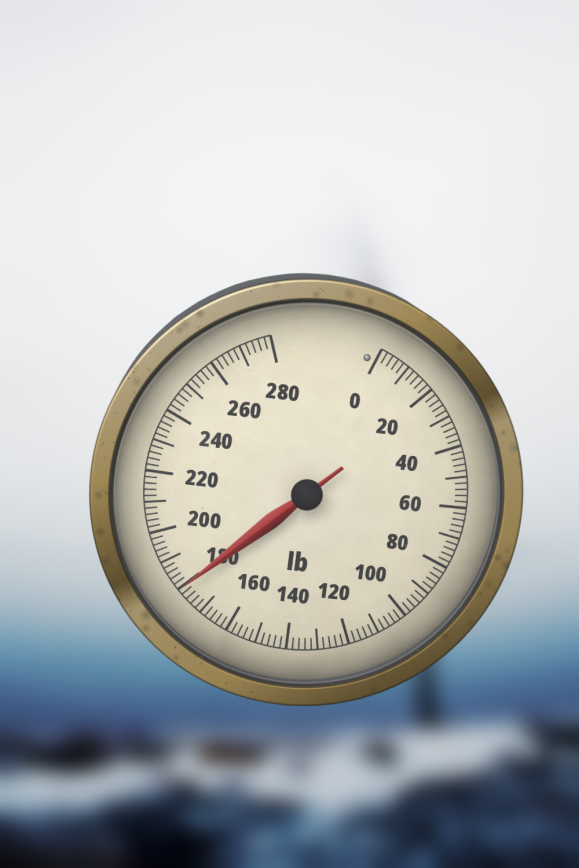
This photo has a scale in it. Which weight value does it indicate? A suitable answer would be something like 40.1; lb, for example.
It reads 180; lb
